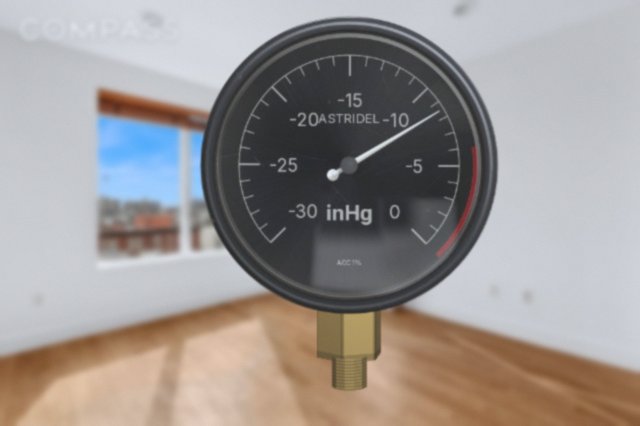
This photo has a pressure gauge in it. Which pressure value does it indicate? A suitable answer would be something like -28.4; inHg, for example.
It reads -8.5; inHg
